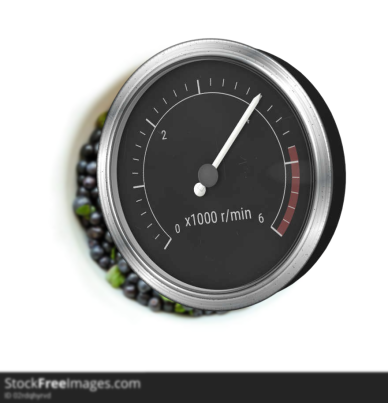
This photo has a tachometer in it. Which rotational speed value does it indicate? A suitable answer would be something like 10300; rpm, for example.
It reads 4000; rpm
